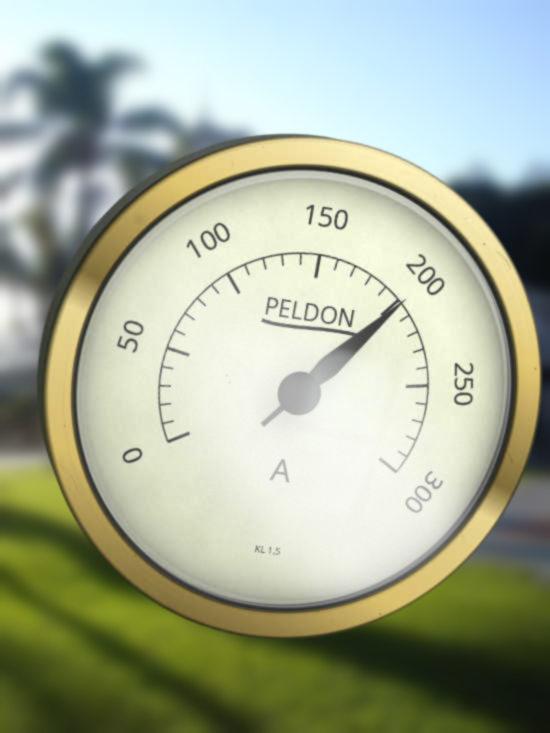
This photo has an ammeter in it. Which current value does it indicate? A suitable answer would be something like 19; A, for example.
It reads 200; A
